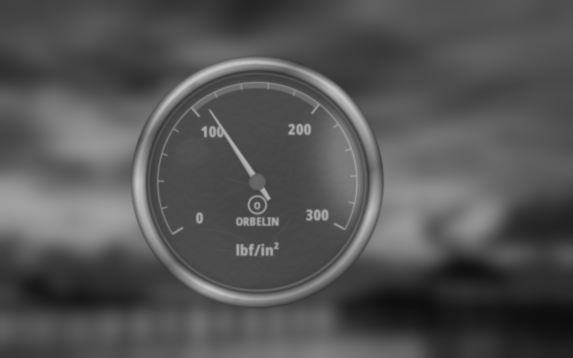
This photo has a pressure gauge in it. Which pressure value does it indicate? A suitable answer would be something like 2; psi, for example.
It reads 110; psi
